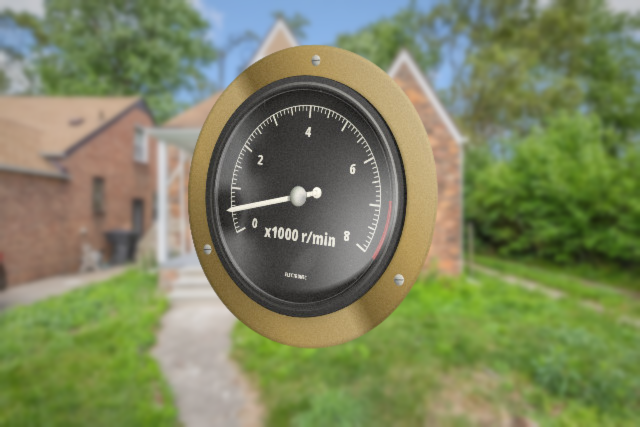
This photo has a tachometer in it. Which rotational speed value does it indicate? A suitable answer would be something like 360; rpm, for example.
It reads 500; rpm
